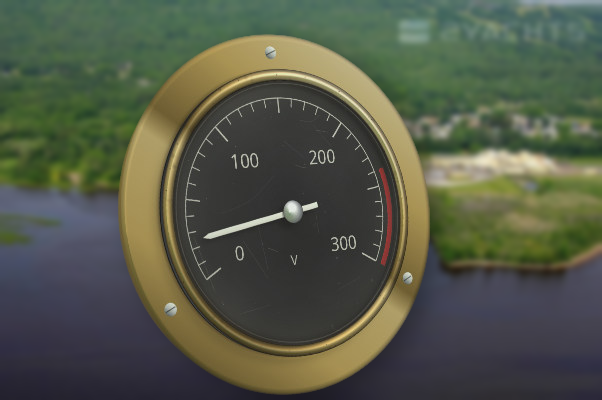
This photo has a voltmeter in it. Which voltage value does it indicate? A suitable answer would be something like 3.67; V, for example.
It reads 25; V
